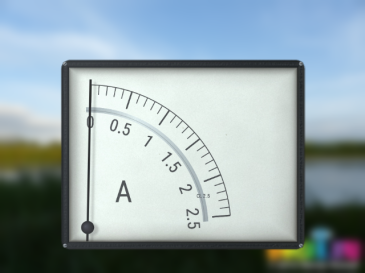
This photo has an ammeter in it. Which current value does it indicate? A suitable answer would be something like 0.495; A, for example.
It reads 0; A
